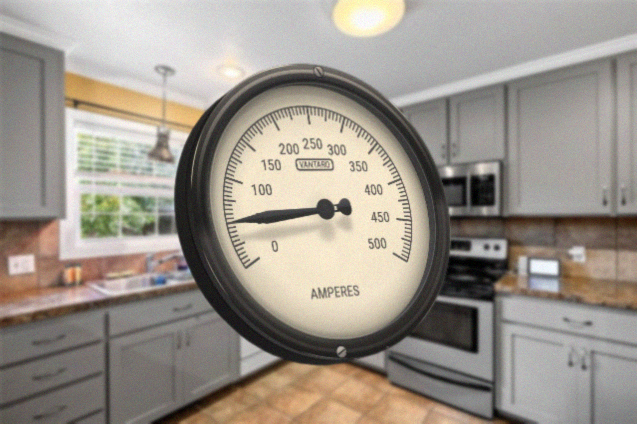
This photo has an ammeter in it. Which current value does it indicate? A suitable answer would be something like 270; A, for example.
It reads 50; A
